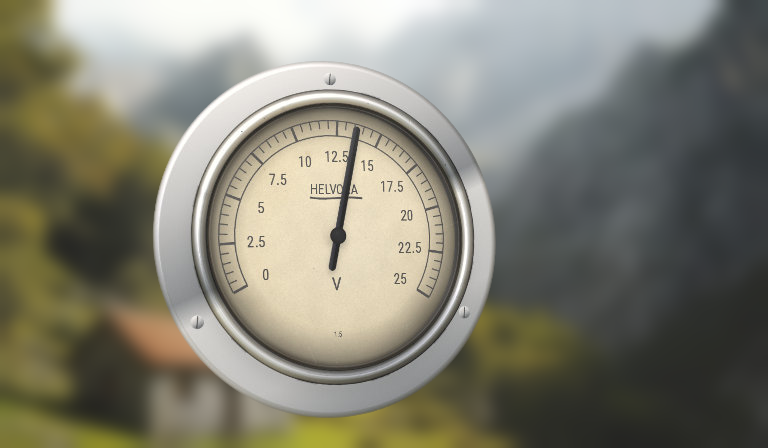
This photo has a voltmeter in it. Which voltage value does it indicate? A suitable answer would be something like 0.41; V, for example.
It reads 13.5; V
